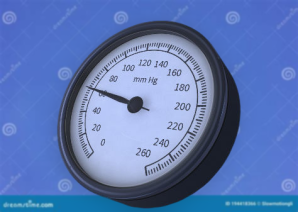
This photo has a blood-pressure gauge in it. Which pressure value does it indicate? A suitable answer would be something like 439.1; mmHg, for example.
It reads 60; mmHg
